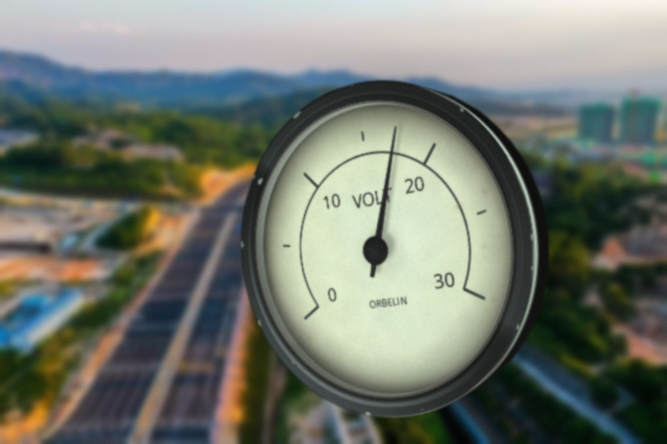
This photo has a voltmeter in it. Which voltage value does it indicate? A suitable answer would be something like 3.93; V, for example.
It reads 17.5; V
